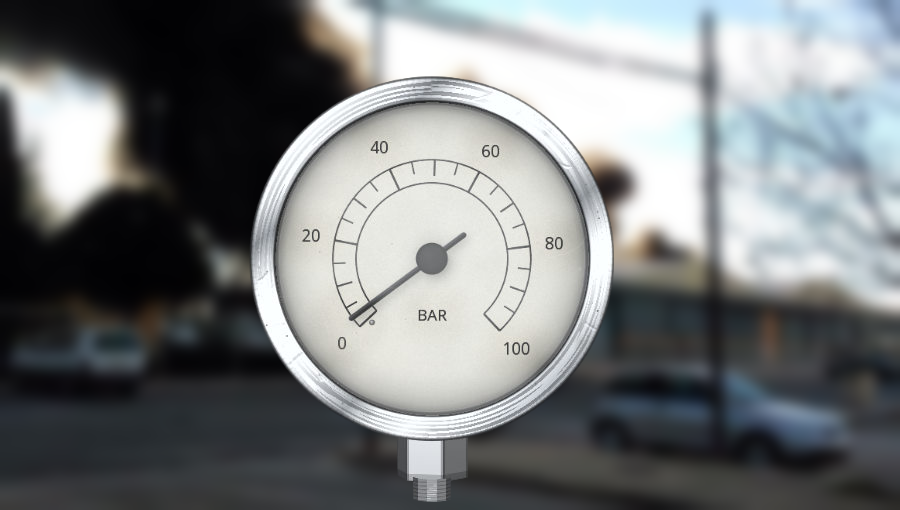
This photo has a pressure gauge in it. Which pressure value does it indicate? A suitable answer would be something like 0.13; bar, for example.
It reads 2.5; bar
